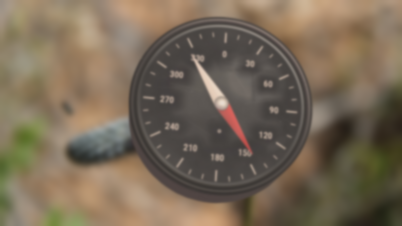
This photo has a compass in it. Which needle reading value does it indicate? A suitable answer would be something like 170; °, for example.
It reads 145; °
